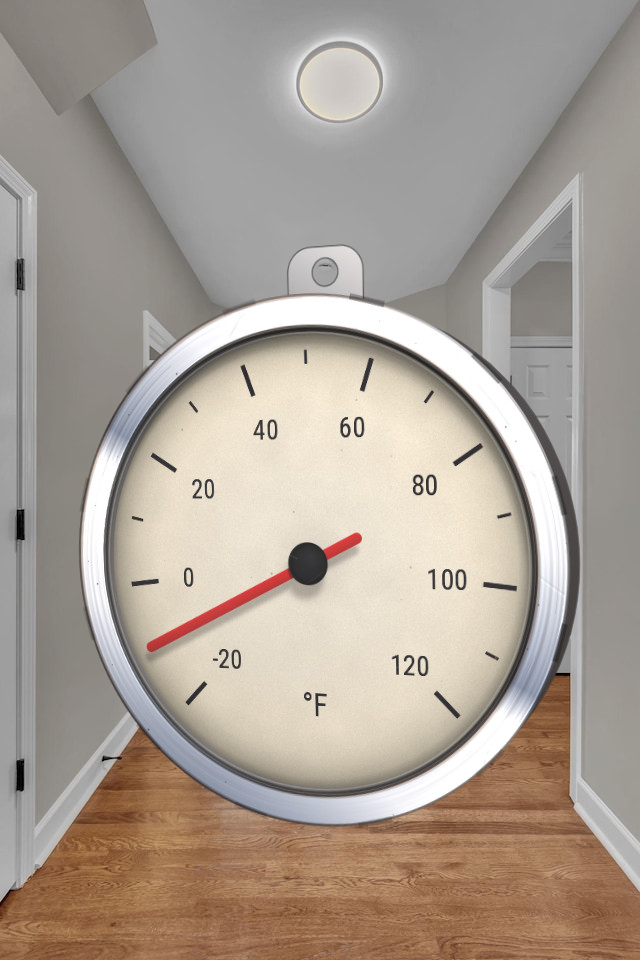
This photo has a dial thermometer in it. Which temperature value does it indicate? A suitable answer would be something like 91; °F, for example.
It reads -10; °F
